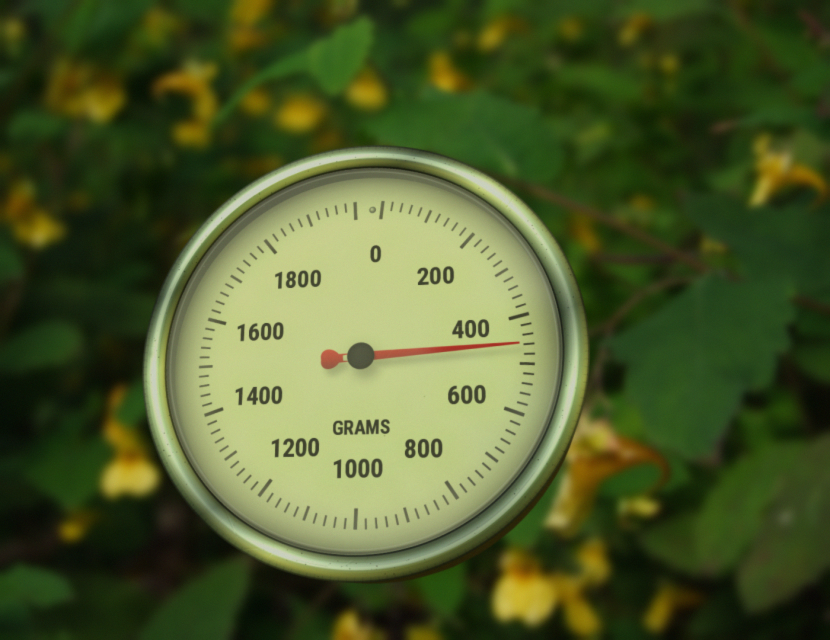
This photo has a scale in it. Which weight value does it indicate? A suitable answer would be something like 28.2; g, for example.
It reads 460; g
